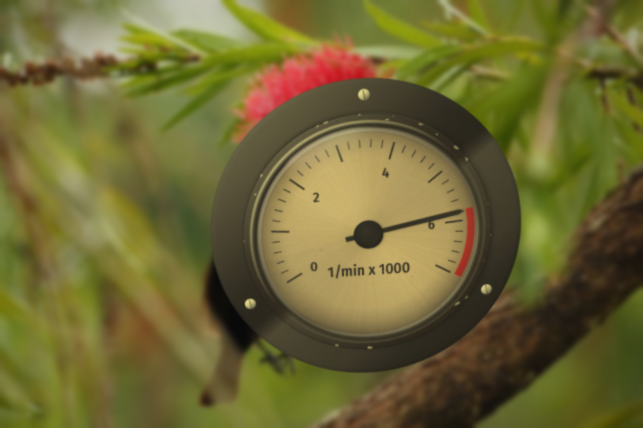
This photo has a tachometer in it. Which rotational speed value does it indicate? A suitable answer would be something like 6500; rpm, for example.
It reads 5800; rpm
